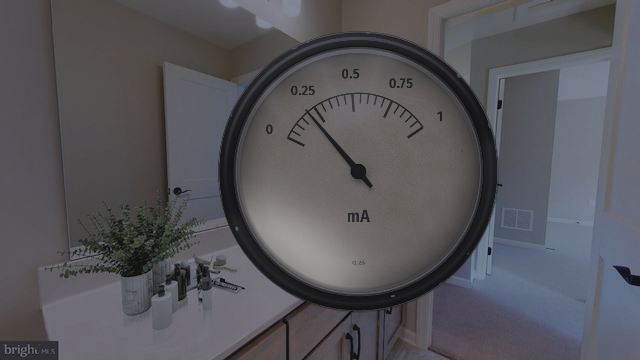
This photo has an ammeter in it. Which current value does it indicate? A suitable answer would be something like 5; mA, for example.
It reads 0.2; mA
